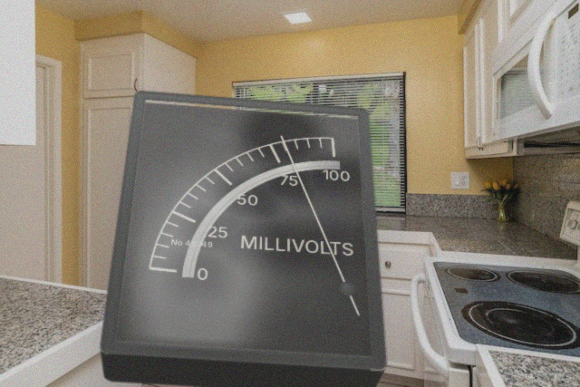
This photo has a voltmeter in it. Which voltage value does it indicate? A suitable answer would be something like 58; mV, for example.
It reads 80; mV
